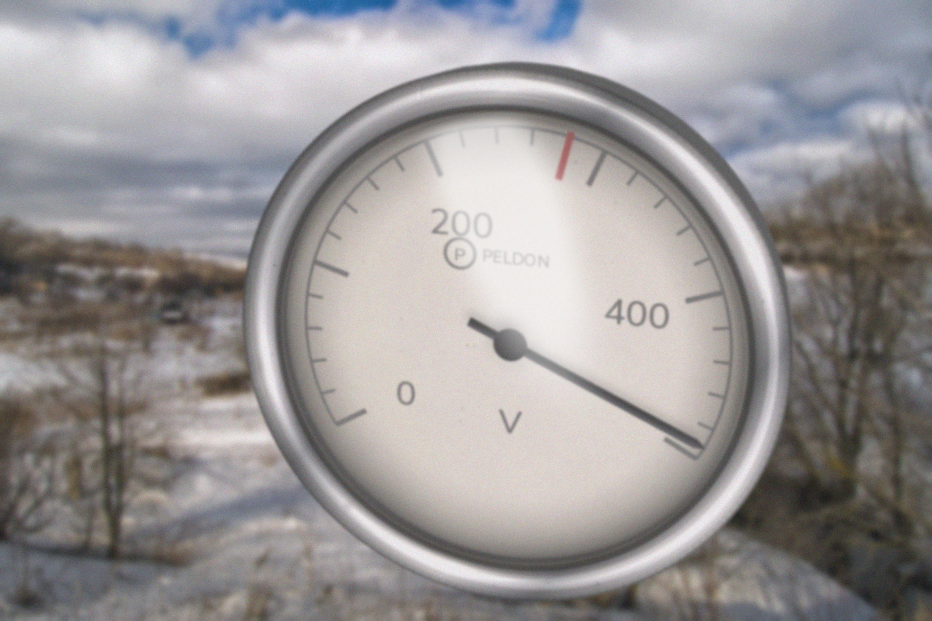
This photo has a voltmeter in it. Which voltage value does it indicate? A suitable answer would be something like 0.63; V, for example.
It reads 490; V
